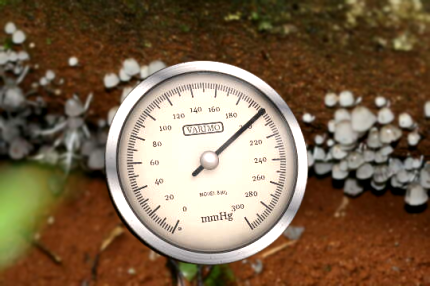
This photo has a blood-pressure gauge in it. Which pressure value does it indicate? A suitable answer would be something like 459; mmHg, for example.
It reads 200; mmHg
